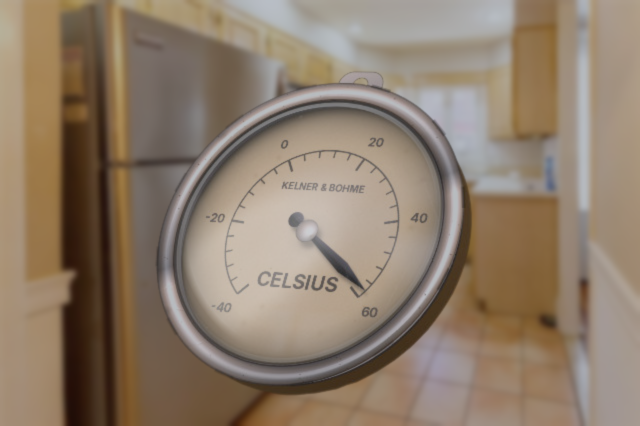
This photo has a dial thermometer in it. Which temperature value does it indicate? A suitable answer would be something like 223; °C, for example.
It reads 58; °C
